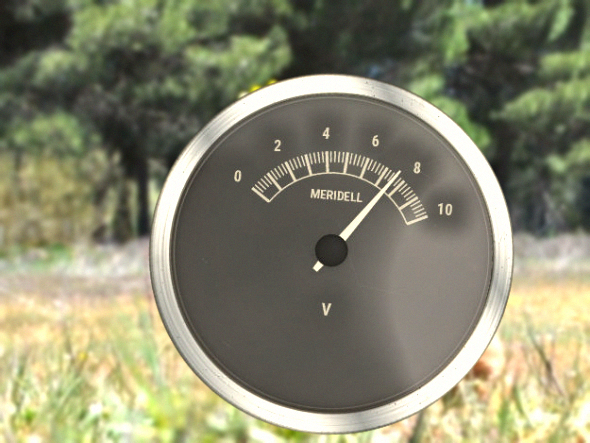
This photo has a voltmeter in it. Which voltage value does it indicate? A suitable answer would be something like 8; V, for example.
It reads 7.6; V
